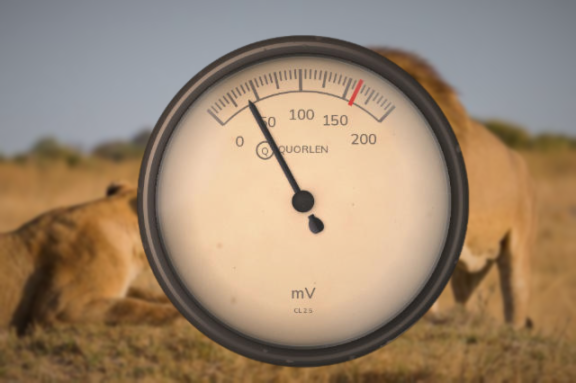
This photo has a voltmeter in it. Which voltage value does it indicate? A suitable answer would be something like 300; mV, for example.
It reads 40; mV
